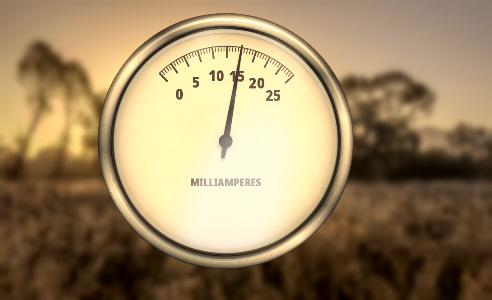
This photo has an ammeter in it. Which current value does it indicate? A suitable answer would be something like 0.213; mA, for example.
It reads 15; mA
